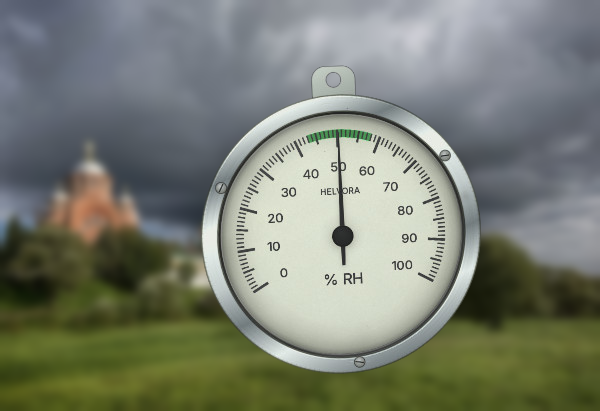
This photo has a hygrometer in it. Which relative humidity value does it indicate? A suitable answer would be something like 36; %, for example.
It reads 50; %
